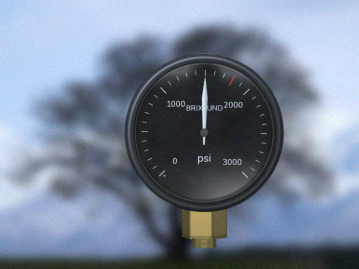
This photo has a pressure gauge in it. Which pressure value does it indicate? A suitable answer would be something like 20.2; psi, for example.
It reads 1500; psi
